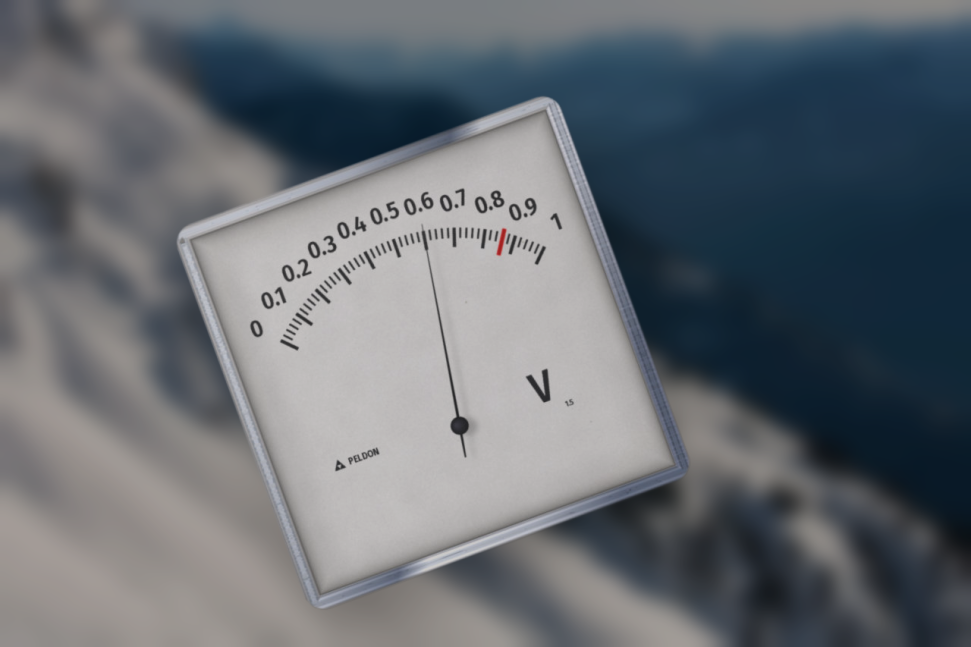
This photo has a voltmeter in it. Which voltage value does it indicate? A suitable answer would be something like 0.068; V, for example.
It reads 0.6; V
